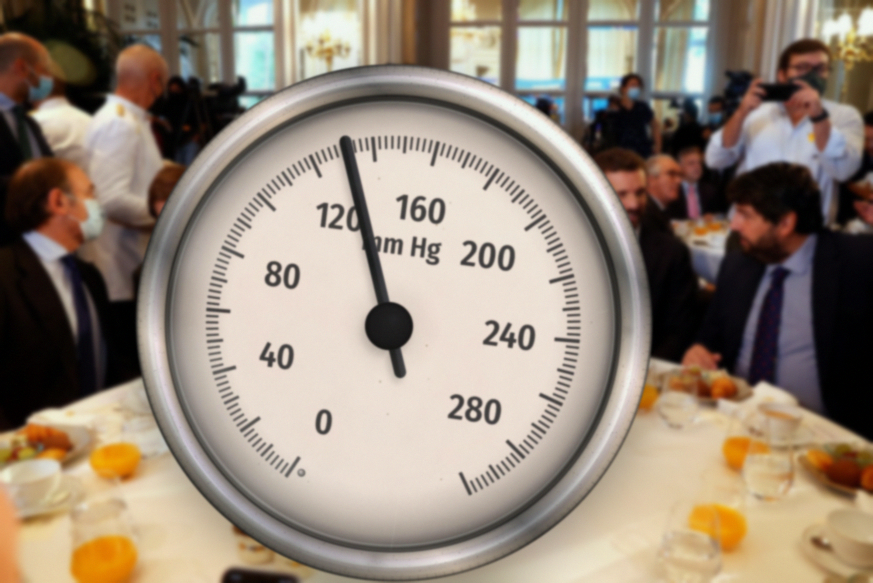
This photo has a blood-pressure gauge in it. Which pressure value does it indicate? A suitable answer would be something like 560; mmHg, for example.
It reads 132; mmHg
